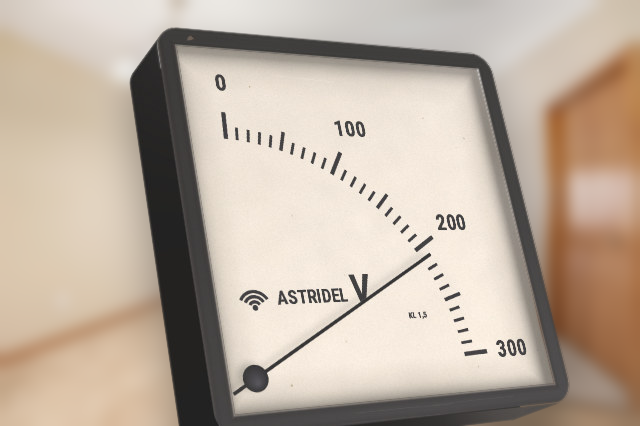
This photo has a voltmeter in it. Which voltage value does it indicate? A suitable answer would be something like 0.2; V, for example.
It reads 210; V
